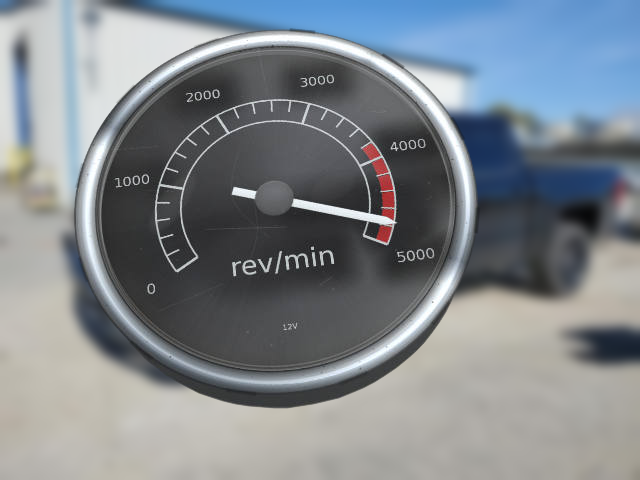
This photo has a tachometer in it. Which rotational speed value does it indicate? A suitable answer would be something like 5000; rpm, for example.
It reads 4800; rpm
